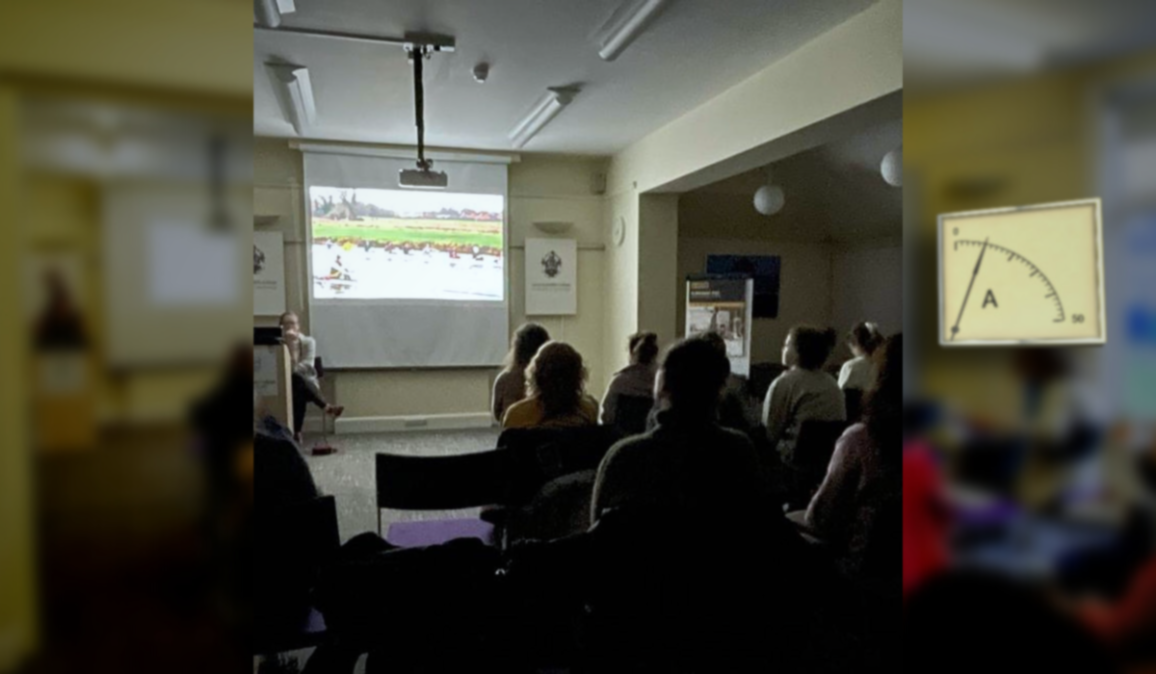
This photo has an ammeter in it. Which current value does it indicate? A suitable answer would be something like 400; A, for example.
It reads 10; A
